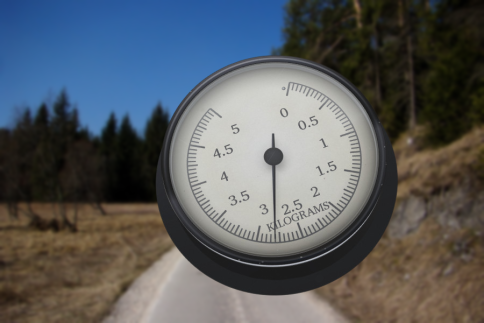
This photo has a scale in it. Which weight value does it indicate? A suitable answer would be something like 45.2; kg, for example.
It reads 2.8; kg
